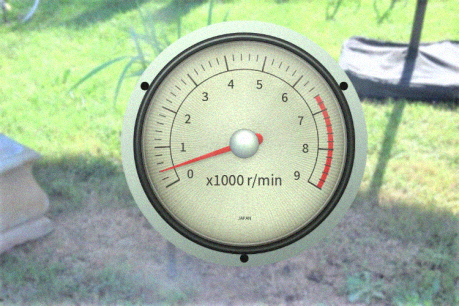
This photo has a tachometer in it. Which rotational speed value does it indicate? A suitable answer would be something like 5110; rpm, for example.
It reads 400; rpm
